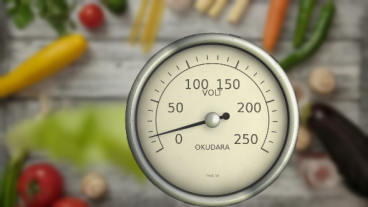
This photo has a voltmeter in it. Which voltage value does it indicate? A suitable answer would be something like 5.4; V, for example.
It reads 15; V
